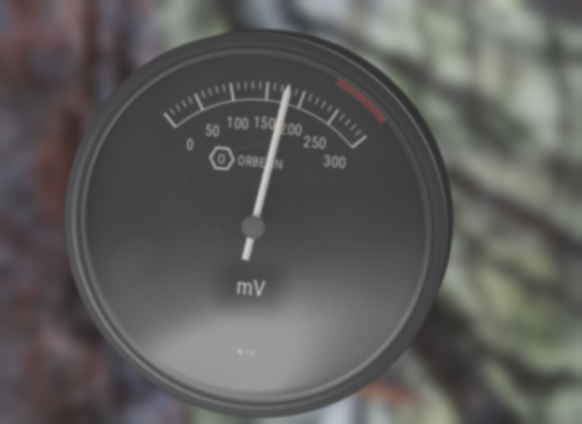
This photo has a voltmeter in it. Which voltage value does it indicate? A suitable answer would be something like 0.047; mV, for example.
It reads 180; mV
